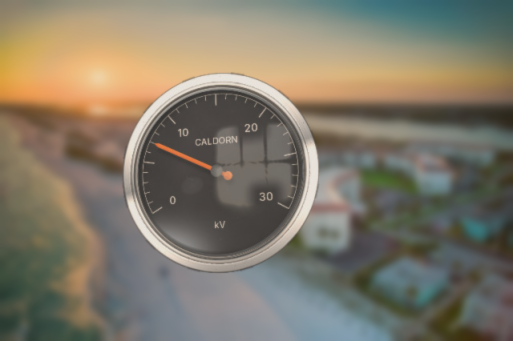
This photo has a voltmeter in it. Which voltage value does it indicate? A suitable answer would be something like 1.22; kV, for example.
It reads 7; kV
